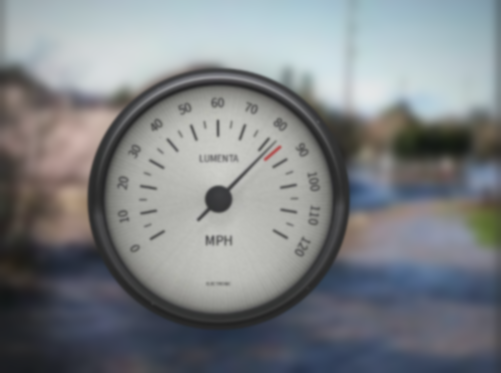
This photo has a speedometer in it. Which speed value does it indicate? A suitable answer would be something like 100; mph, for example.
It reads 82.5; mph
